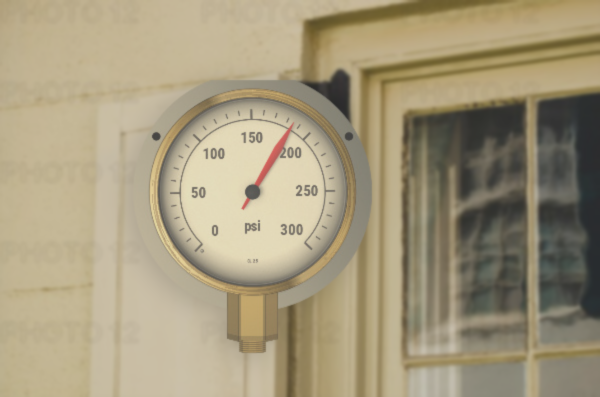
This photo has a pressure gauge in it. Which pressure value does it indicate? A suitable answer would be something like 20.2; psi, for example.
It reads 185; psi
